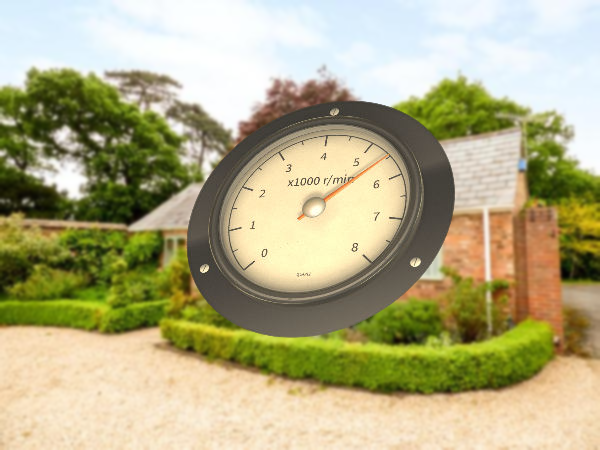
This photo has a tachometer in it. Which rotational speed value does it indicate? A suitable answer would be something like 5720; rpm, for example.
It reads 5500; rpm
